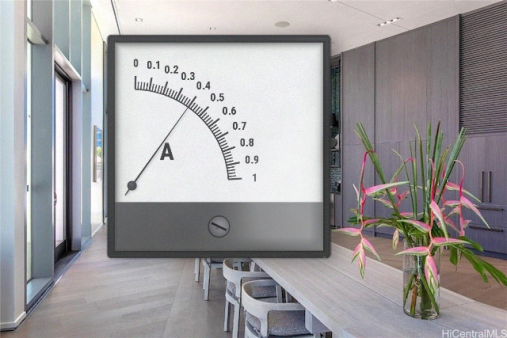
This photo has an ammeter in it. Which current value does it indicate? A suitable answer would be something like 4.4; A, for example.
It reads 0.4; A
